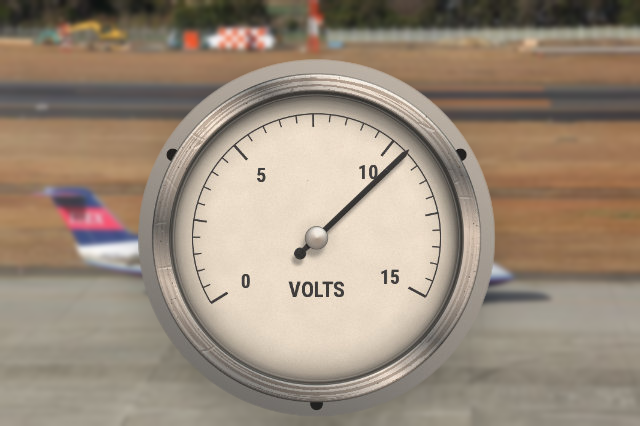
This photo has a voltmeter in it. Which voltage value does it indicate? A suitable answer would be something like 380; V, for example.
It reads 10.5; V
